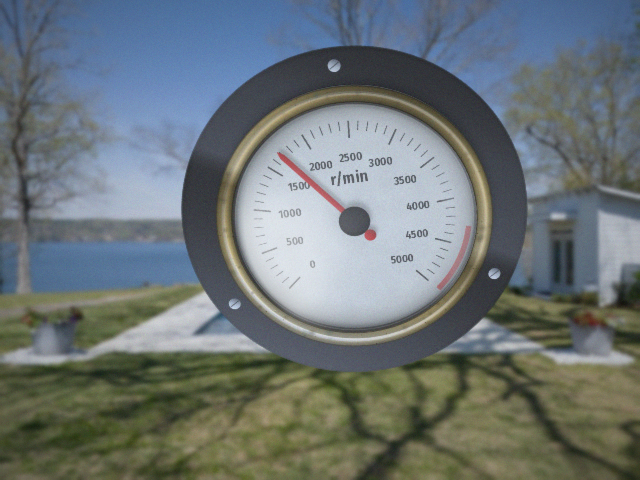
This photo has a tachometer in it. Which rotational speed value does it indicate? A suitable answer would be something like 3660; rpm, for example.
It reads 1700; rpm
